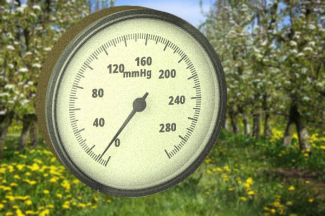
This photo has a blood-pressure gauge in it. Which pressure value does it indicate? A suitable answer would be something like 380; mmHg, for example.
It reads 10; mmHg
